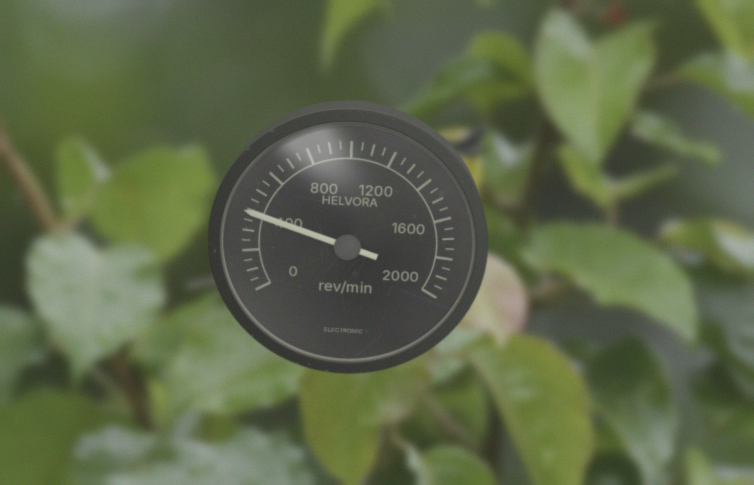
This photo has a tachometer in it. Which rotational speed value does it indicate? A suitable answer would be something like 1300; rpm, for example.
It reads 400; rpm
